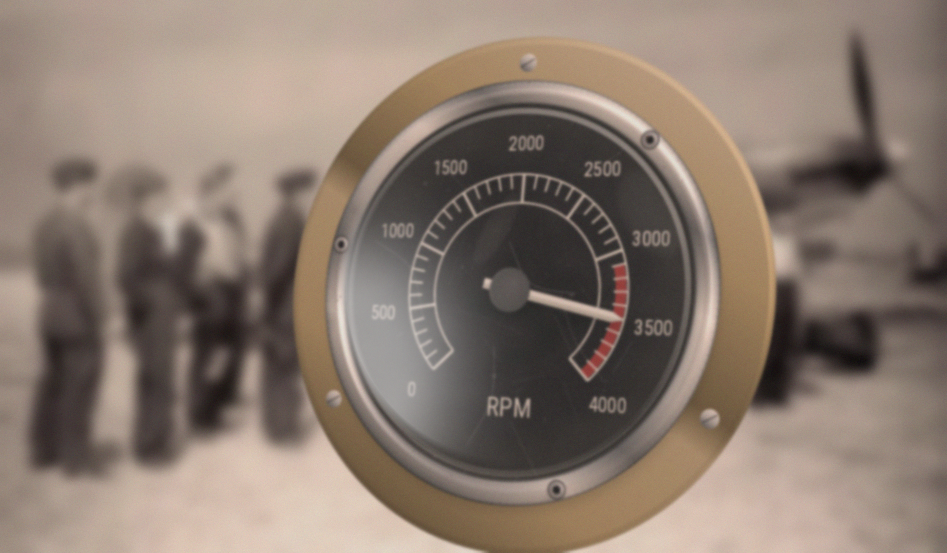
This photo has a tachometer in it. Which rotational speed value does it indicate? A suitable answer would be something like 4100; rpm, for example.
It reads 3500; rpm
